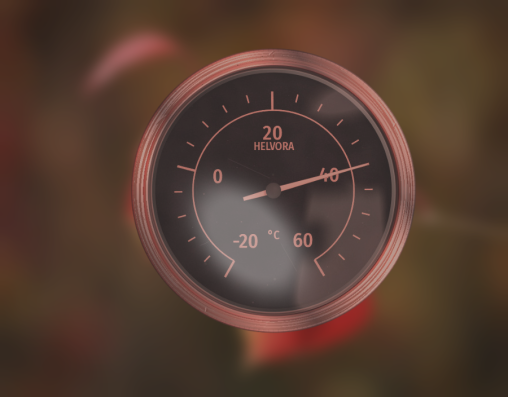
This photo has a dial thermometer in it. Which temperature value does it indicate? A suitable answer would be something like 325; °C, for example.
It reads 40; °C
